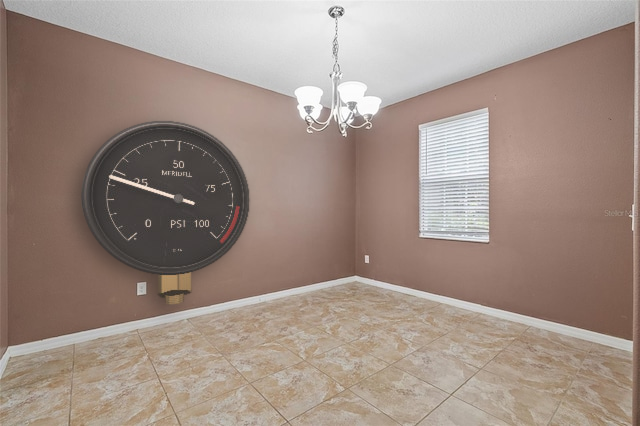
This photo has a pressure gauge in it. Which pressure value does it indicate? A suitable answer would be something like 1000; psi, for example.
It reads 22.5; psi
